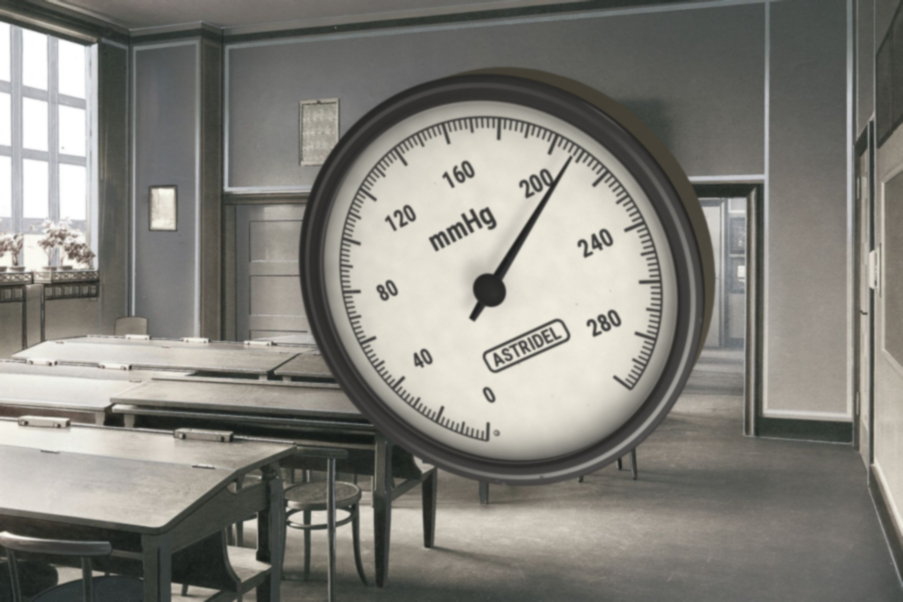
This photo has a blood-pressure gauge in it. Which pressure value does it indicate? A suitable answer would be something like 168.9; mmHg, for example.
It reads 208; mmHg
